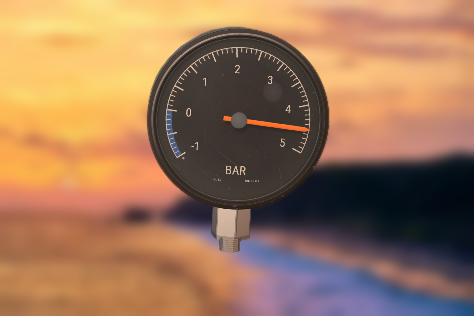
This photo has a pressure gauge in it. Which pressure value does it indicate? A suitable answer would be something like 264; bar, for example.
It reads 4.5; bar
